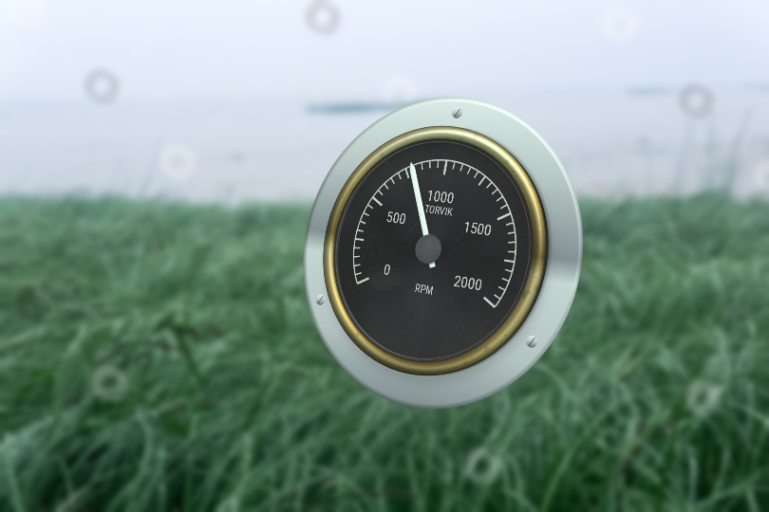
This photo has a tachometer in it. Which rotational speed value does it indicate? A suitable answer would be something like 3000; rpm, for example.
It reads 800; rpm
